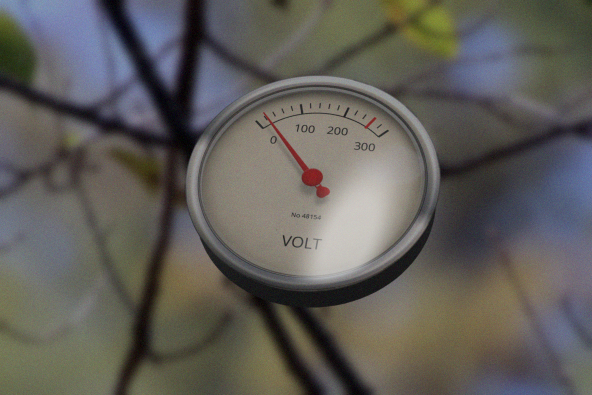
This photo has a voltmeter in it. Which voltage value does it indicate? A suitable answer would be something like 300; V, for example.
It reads 20; V
